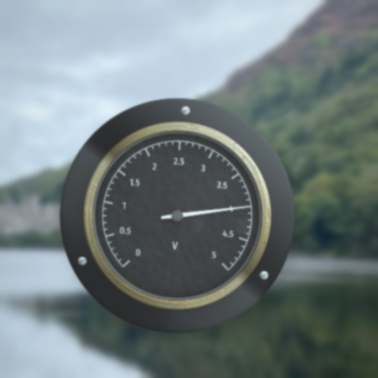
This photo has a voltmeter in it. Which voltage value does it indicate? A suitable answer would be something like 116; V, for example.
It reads 4; V
